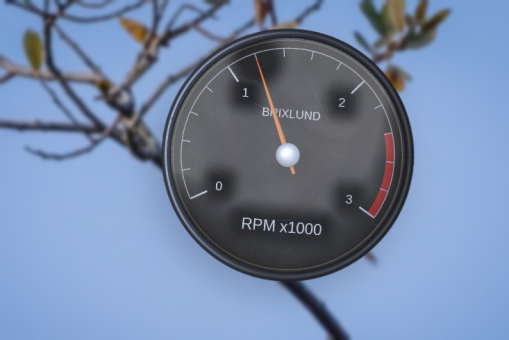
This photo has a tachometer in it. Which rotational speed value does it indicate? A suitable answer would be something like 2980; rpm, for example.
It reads 1200; rpm
